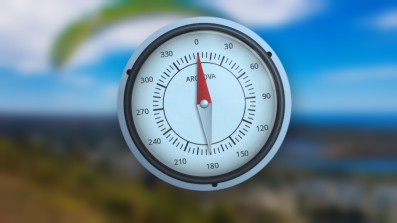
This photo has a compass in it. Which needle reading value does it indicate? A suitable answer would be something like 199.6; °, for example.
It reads 0; °
